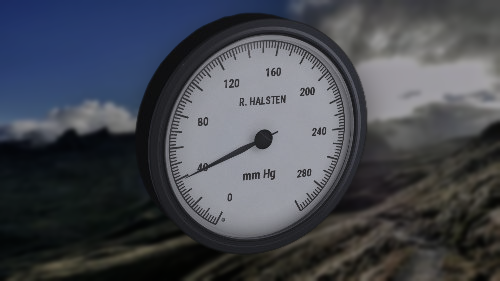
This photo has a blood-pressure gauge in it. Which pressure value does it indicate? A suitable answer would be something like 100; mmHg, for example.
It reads 40; mmHg
